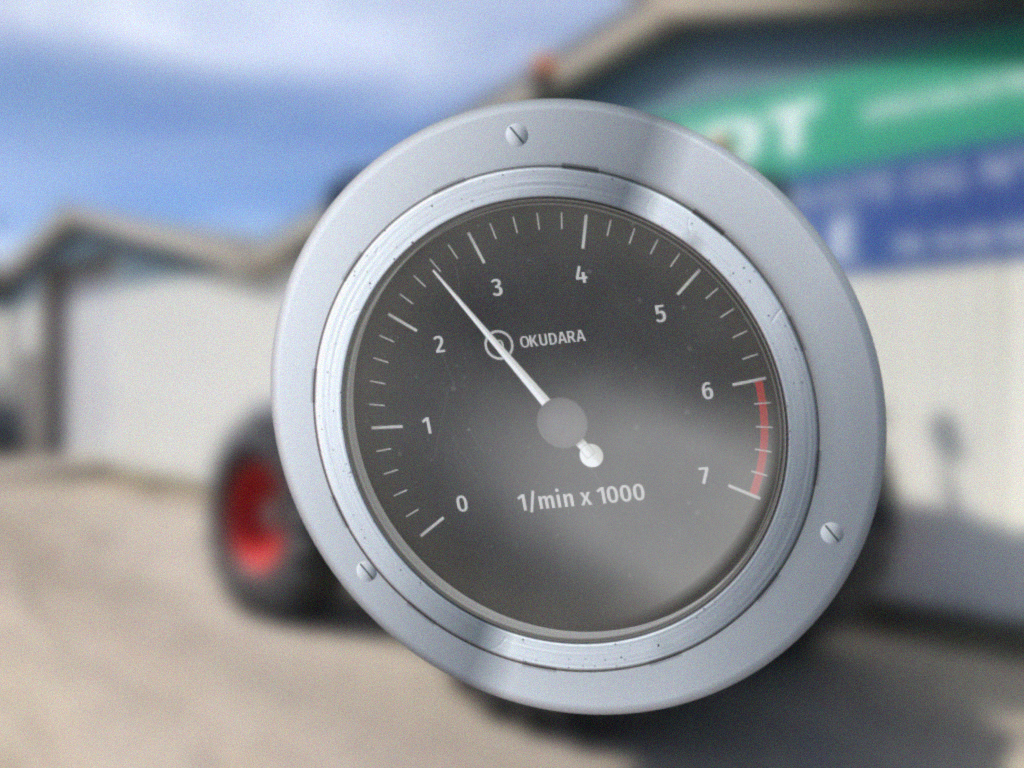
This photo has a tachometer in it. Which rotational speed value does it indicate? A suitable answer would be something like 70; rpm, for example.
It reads 2600; rpm
